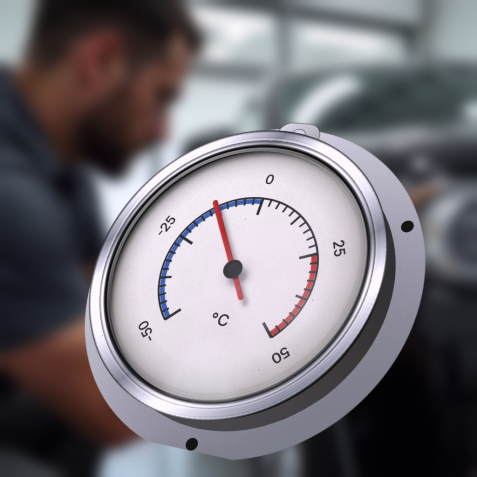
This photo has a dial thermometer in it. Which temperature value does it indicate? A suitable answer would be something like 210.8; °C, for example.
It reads -12.5; °C
